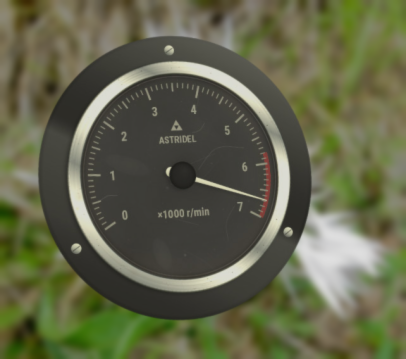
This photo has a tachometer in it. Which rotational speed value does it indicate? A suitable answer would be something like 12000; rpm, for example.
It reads 6700; rpm
